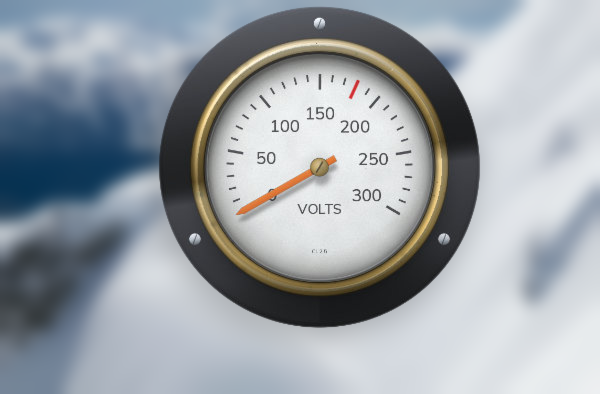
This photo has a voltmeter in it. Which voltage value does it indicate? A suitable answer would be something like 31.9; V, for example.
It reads 0; V
